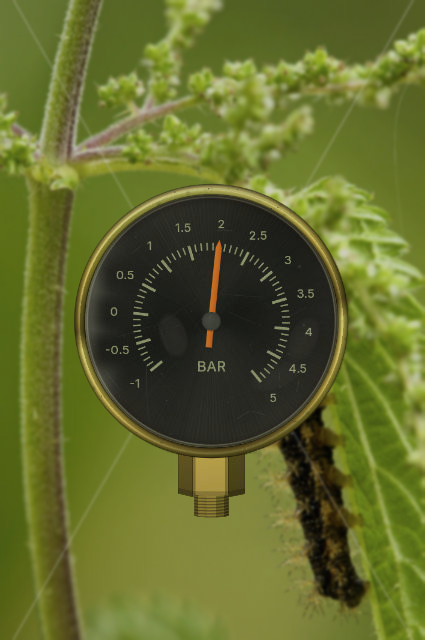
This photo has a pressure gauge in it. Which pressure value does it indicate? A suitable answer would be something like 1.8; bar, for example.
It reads 2; bar
